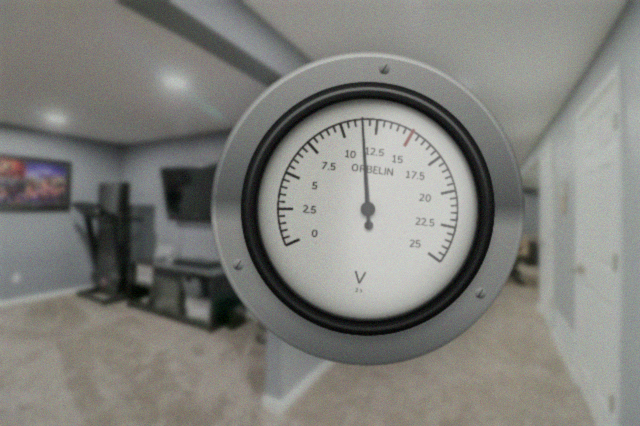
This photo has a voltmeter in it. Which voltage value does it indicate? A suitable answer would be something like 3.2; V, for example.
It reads 11.5; V
